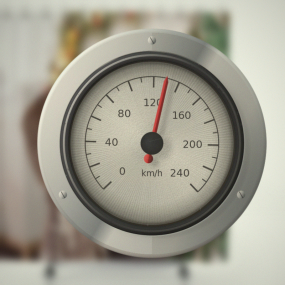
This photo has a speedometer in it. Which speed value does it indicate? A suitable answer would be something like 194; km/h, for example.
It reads 130; km/h
